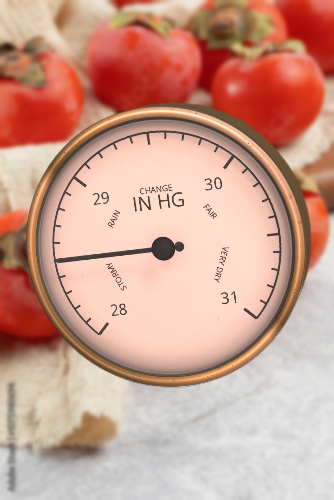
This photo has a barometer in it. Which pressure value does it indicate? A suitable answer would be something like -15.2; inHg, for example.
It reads 28.5; inHg
